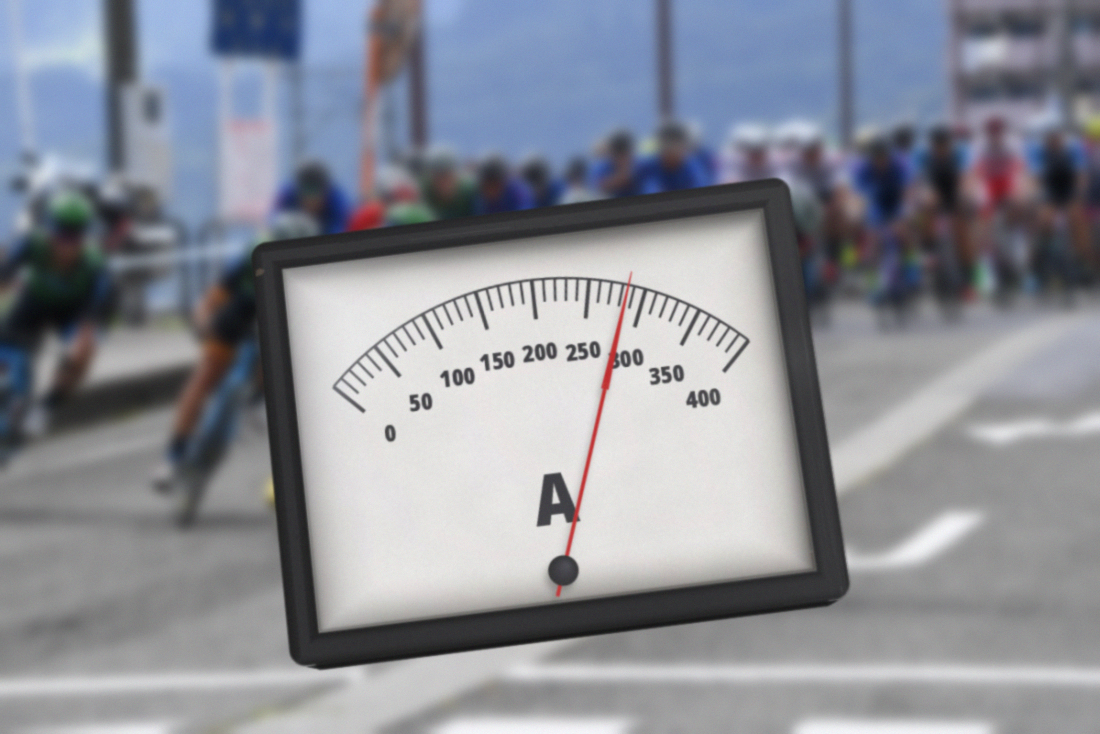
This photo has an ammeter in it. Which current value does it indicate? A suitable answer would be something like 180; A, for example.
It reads 285; A
